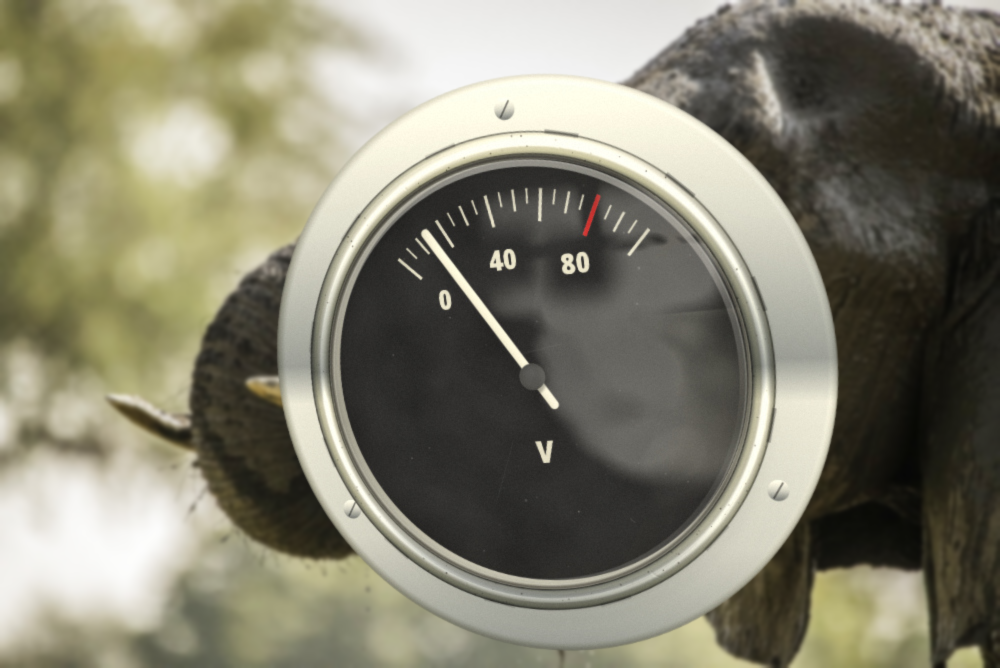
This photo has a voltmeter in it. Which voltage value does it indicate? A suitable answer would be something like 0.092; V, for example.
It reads 15; V
